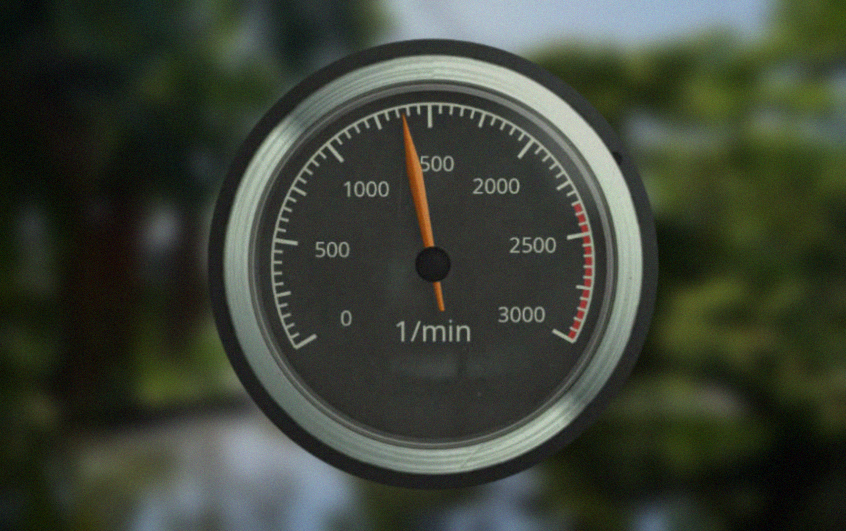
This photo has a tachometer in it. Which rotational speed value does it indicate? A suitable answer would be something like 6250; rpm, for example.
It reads 1375; rpm
